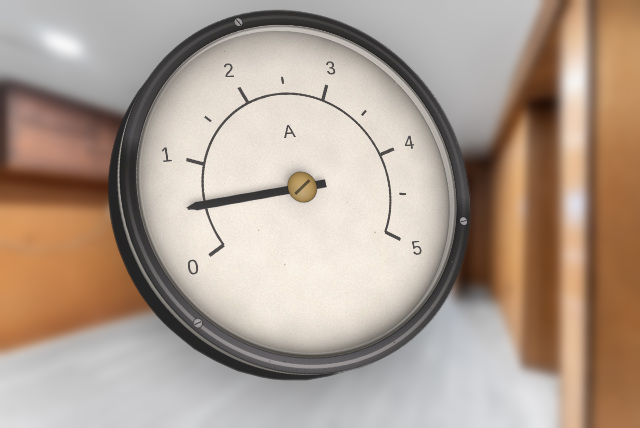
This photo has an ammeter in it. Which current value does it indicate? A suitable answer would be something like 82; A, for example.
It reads 0.5; A
